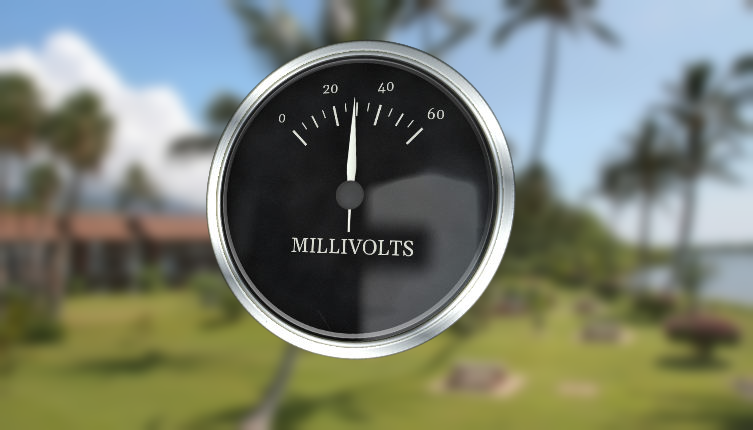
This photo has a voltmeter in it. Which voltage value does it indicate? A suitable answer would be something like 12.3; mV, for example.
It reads 30; mV
